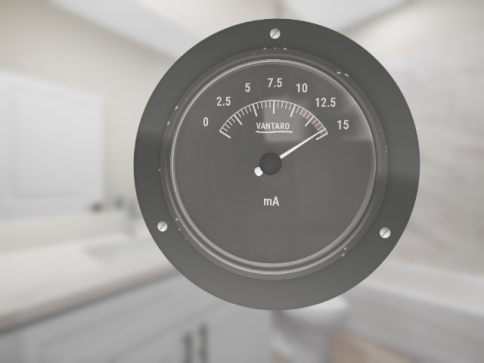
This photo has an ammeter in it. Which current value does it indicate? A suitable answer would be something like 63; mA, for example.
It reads 14.5; mA
